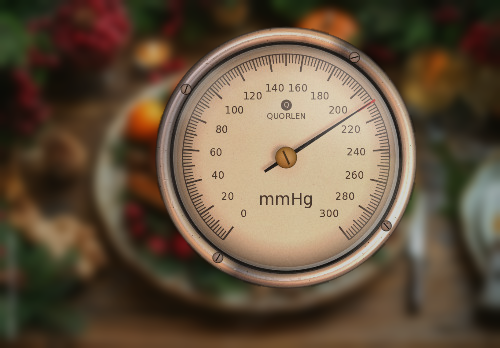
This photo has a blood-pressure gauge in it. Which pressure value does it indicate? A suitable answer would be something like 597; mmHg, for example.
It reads 210; mmHg
